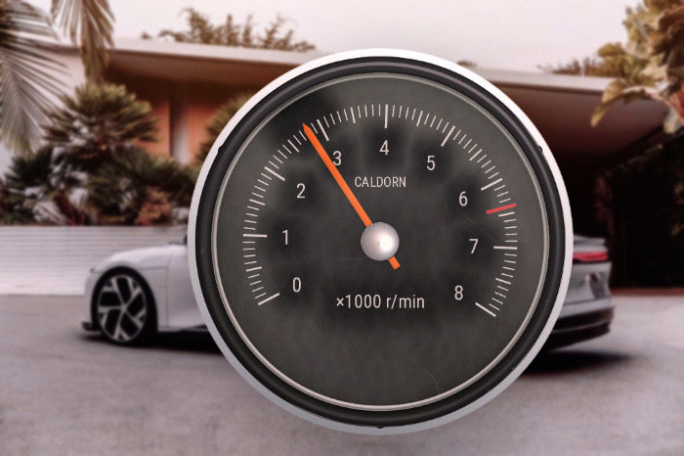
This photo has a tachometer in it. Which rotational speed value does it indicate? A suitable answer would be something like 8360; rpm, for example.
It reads 2800; rpm
